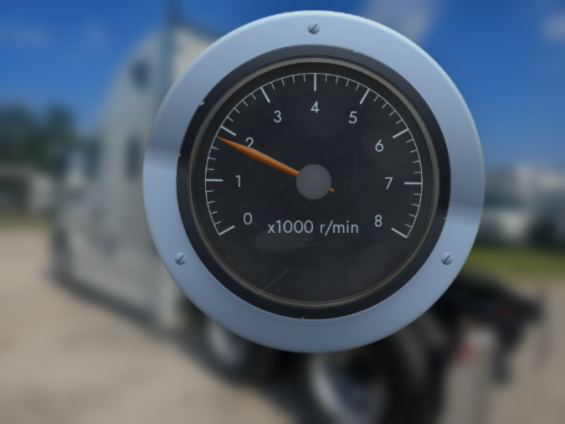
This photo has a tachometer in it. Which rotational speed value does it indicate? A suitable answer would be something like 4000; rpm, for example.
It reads 1800; rpm
